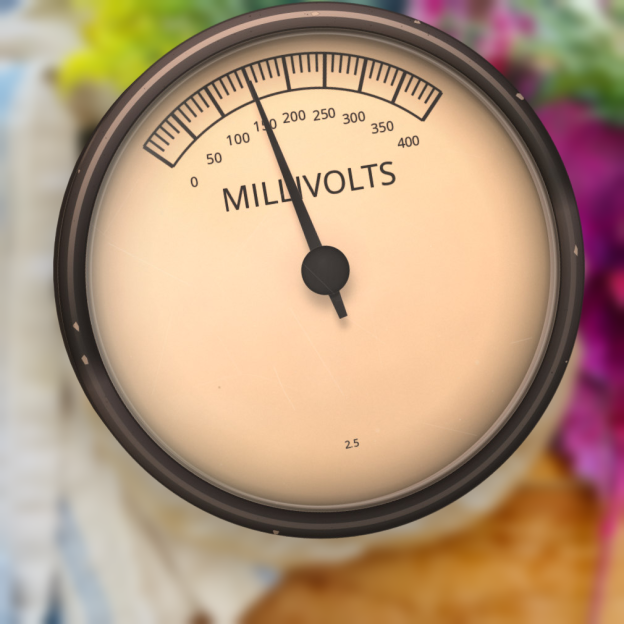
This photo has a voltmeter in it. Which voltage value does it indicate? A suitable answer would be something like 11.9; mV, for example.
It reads 150; mV
